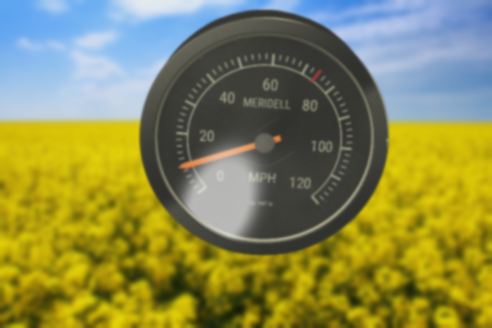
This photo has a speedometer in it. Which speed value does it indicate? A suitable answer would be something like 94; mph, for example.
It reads 10; mph
